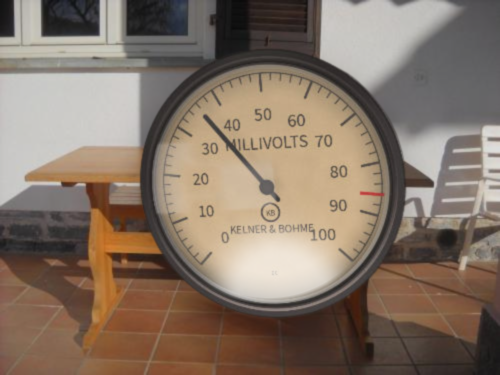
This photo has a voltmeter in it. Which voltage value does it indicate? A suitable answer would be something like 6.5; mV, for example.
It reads 36; mV
